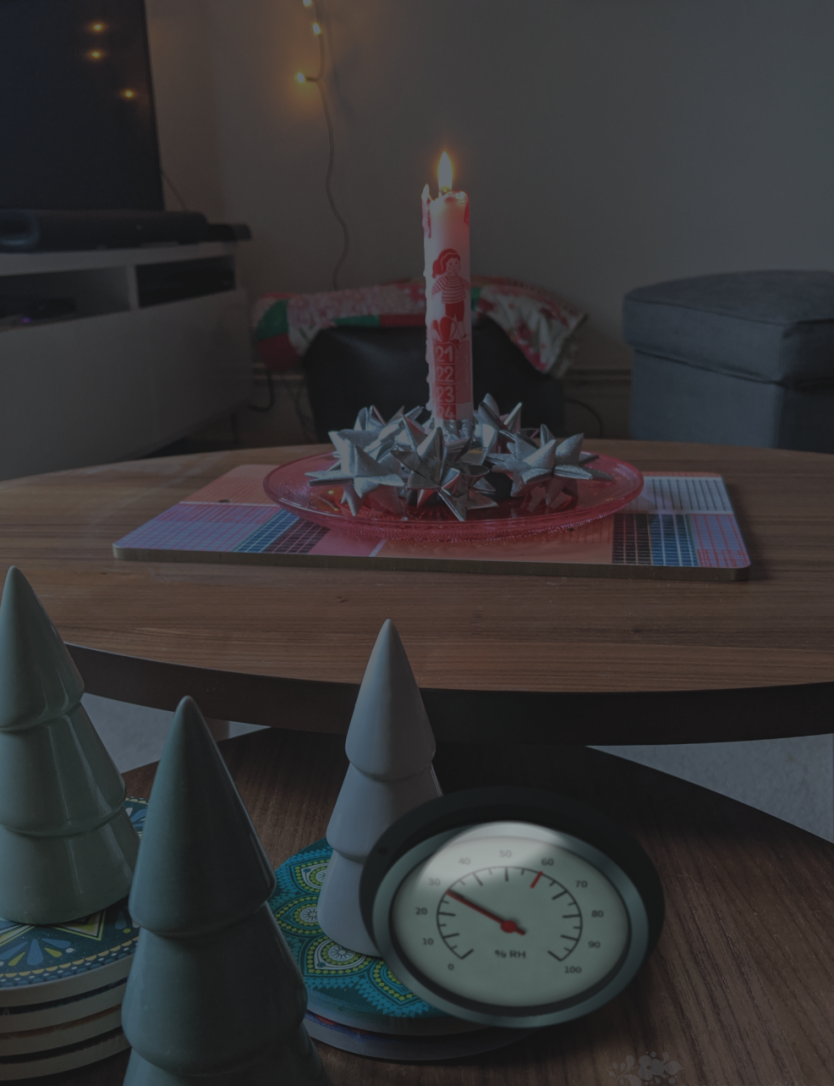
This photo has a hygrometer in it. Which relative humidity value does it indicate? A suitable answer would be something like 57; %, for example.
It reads 30; %
